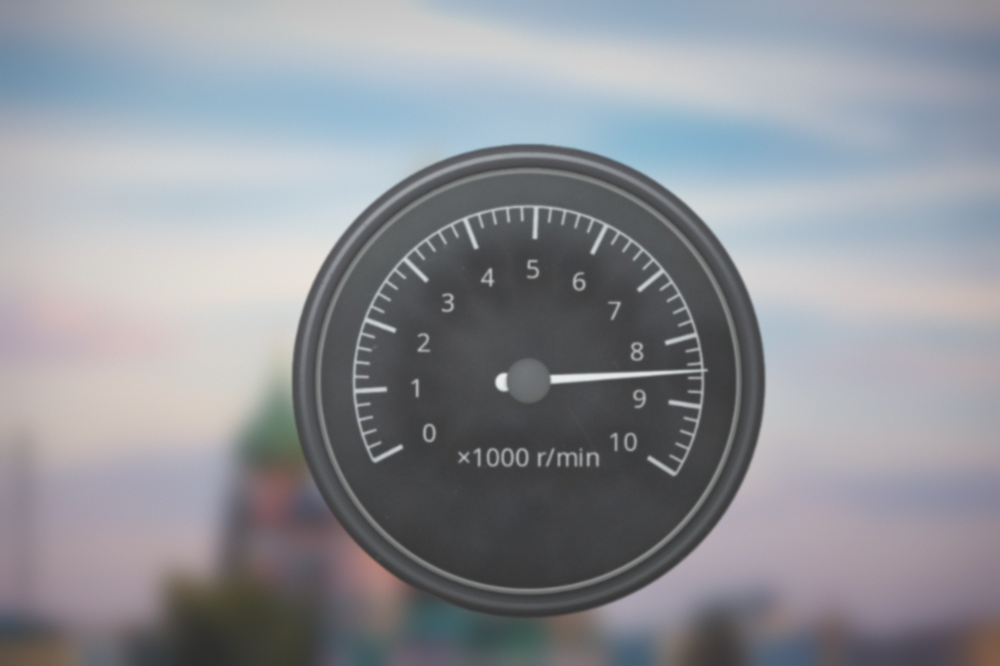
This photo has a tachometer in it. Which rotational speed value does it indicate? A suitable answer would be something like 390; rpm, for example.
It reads 8500; rpm
